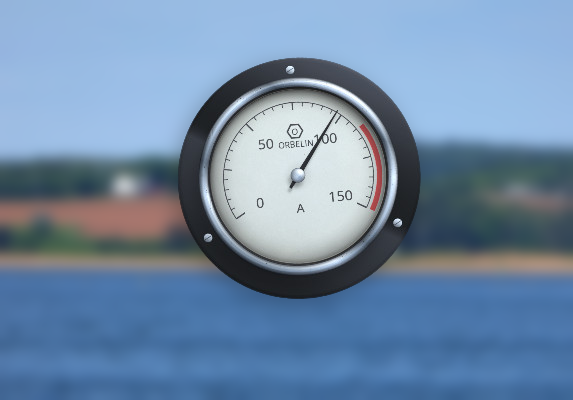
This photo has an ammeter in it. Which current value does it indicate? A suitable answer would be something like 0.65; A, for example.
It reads 97.5; A
